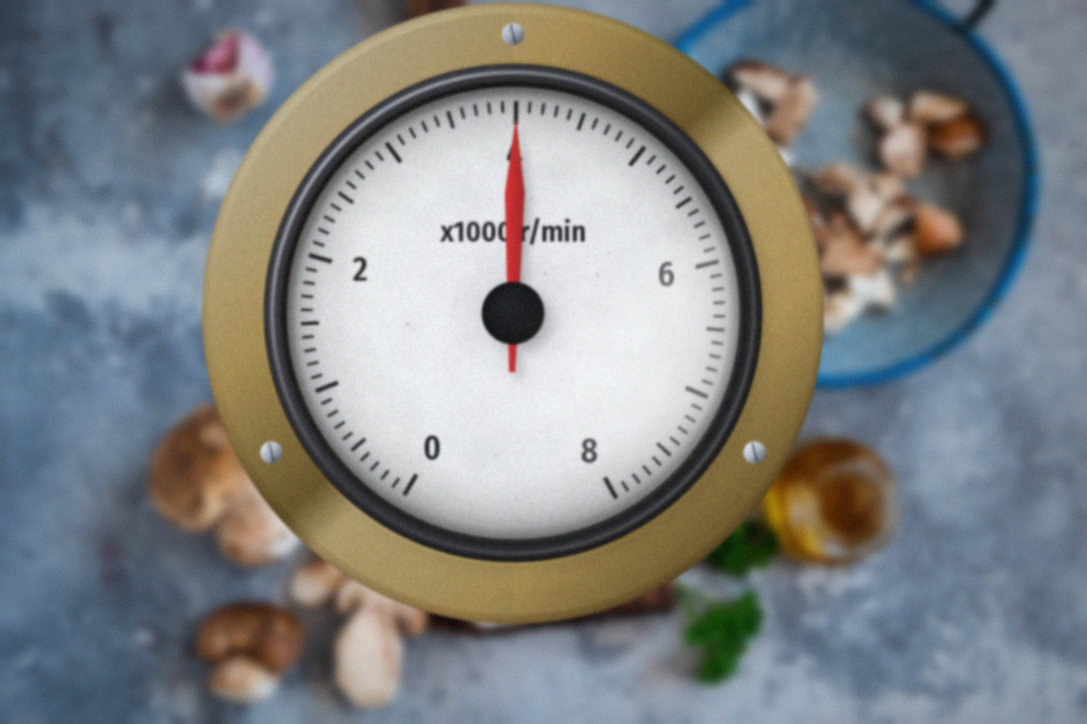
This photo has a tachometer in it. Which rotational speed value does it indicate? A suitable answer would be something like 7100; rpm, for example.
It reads 4000; rpm
